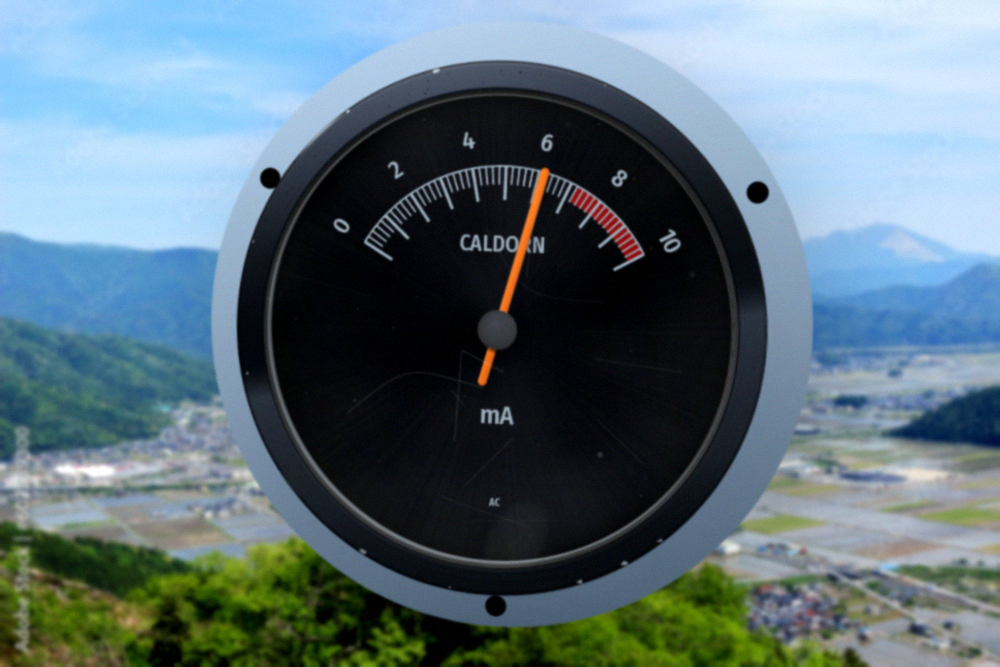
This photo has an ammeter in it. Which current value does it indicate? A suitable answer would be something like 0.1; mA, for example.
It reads 6.2; mA
